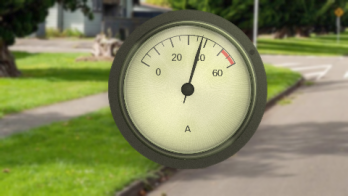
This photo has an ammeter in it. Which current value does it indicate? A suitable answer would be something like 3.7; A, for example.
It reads 37.5; A
